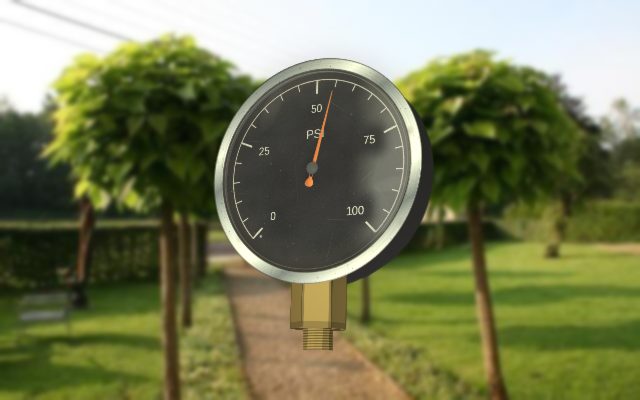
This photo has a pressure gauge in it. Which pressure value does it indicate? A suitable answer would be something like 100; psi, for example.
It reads 55; psi
